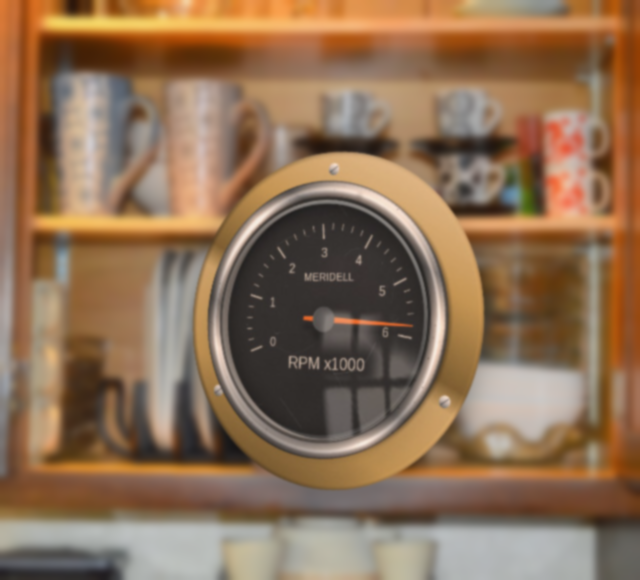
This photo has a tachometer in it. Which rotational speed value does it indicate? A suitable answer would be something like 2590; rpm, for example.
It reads 5800; rpm
